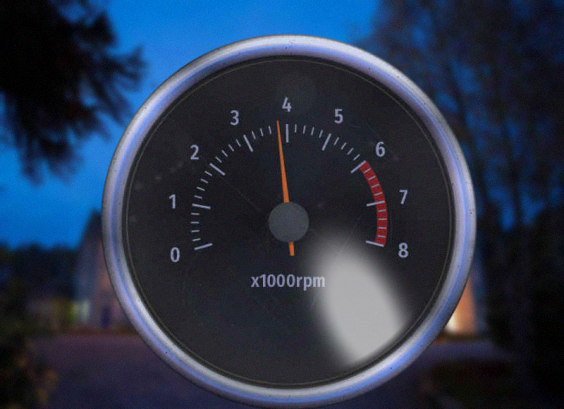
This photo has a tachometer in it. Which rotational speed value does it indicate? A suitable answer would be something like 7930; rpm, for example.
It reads 3800; rpm
